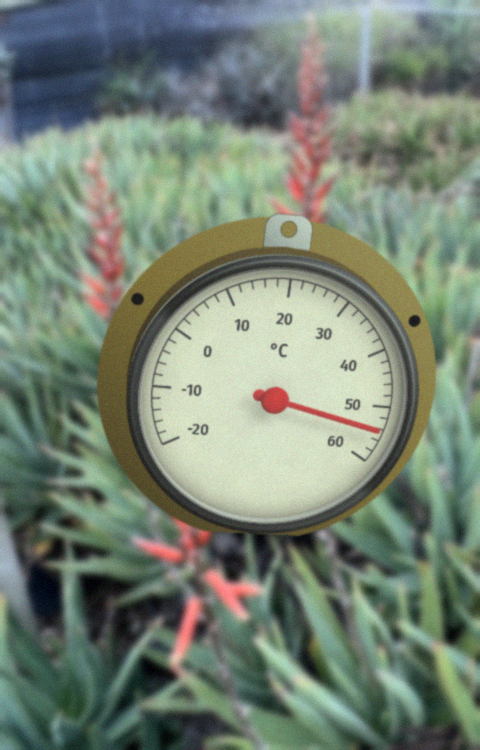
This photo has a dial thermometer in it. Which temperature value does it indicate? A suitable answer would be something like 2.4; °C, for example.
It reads 54; °C
